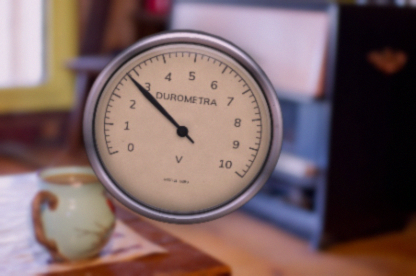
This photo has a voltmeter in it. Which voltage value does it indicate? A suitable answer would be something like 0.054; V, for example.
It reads 2.8; V
